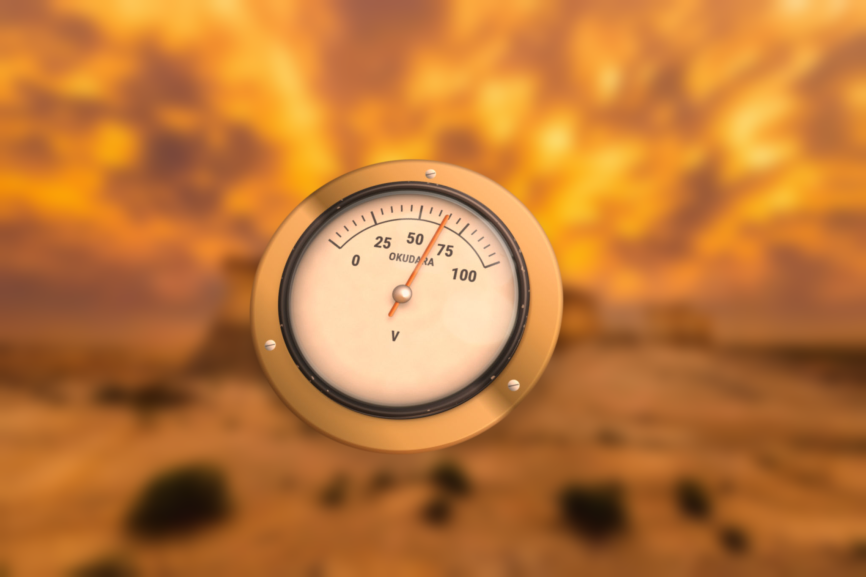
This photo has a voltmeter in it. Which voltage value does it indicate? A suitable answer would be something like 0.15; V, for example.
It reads 65; V
